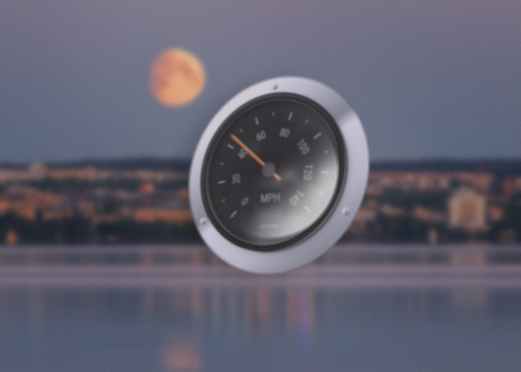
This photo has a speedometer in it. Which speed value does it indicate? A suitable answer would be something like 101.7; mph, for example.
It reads 45; mph
